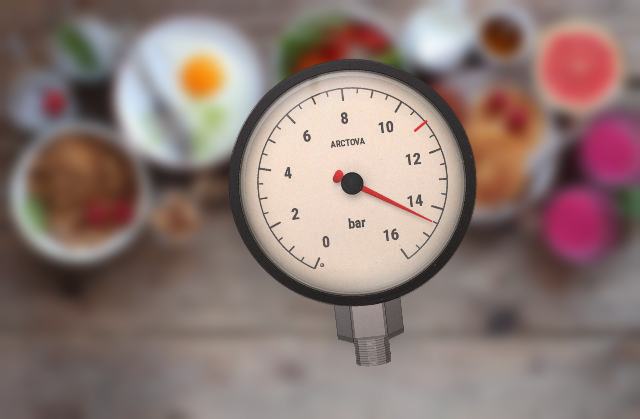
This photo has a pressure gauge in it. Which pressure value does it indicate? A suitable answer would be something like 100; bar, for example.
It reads 14.5; bar
